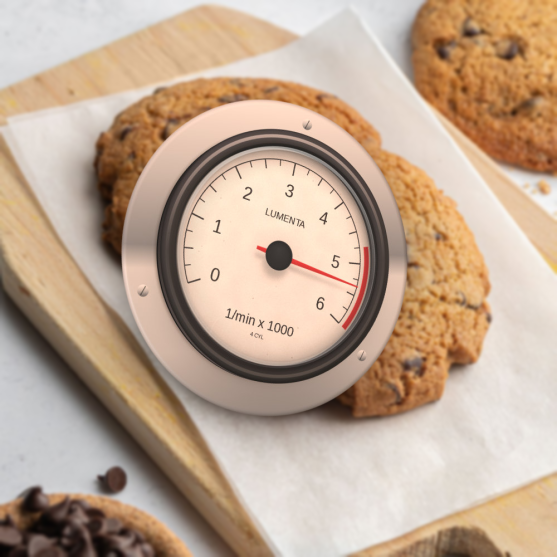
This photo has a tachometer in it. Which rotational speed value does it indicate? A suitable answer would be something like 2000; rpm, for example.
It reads 5375; rpm
